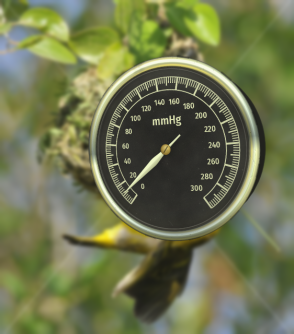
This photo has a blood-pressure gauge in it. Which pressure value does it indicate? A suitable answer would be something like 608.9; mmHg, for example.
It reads 10; mmHg
